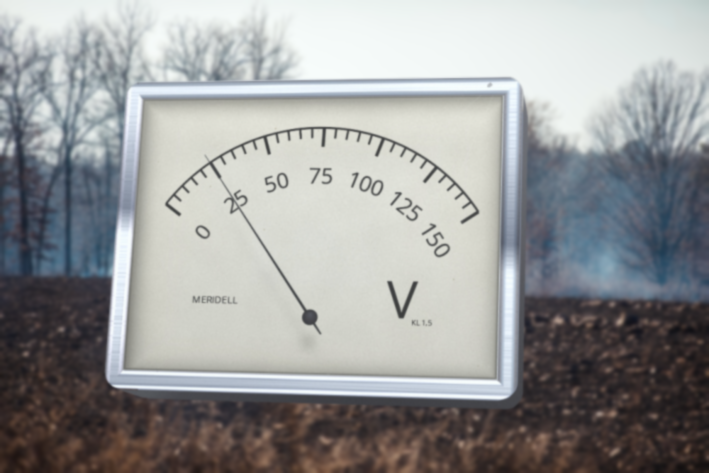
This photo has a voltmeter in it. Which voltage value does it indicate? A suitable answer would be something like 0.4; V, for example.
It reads 25; V
